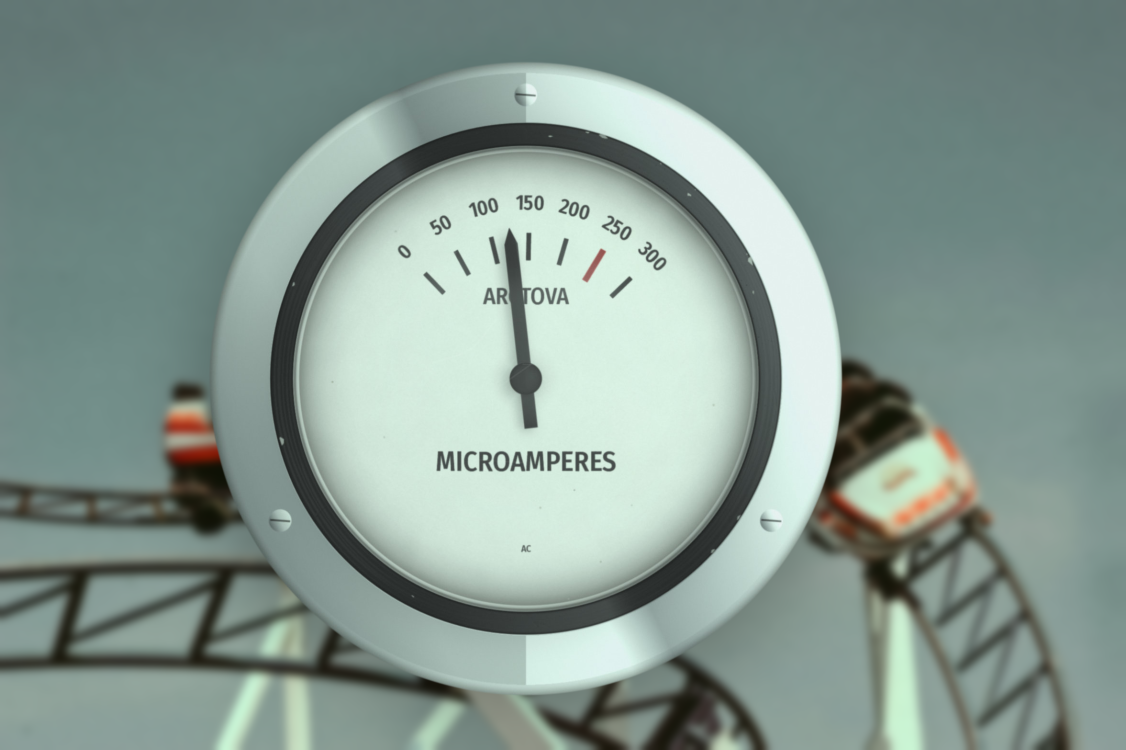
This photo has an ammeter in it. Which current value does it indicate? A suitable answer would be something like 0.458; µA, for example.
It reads 125; µA
